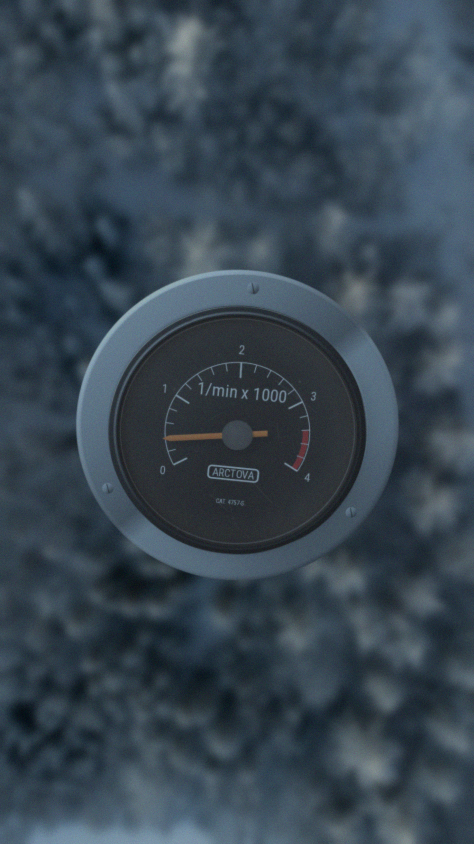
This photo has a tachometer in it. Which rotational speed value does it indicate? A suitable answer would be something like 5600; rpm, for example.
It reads 400; rpm
